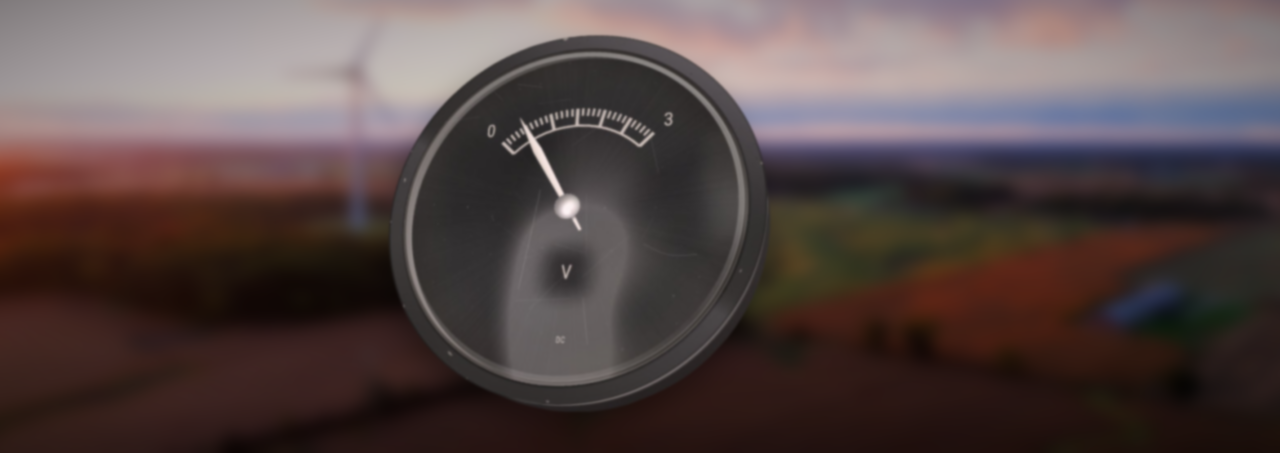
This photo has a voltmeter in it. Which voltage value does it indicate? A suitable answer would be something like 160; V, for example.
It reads 0.5; V
